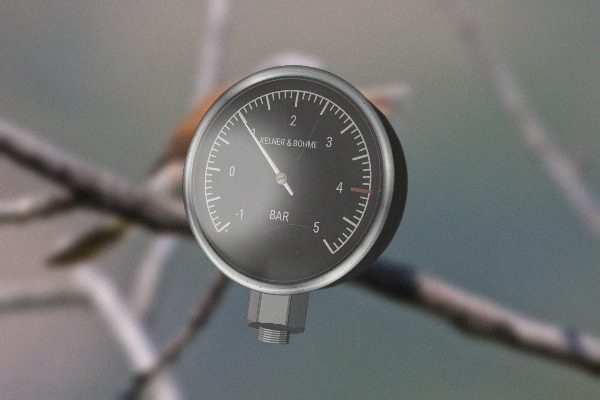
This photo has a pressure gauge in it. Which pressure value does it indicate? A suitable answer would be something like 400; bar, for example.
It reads 1; bar
